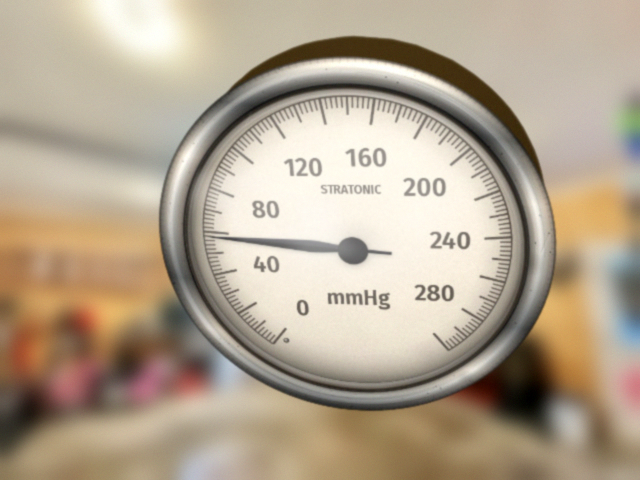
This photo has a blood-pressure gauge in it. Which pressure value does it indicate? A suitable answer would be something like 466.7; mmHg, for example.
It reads 60; mmHg
